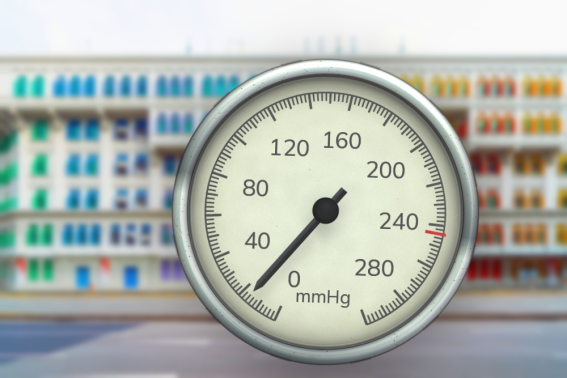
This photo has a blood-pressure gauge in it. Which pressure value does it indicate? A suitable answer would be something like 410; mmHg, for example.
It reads 16; mmHg
